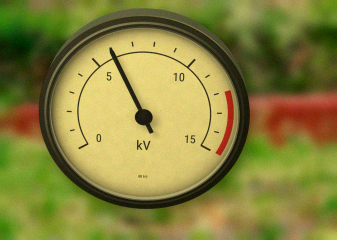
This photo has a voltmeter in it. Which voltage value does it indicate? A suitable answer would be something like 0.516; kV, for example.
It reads 6; kV
